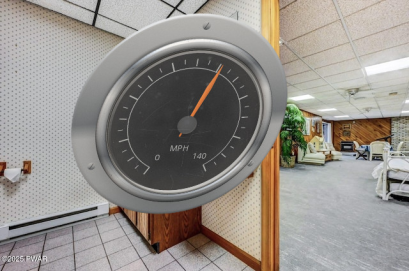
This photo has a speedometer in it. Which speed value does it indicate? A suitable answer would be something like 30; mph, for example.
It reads 80; mph
